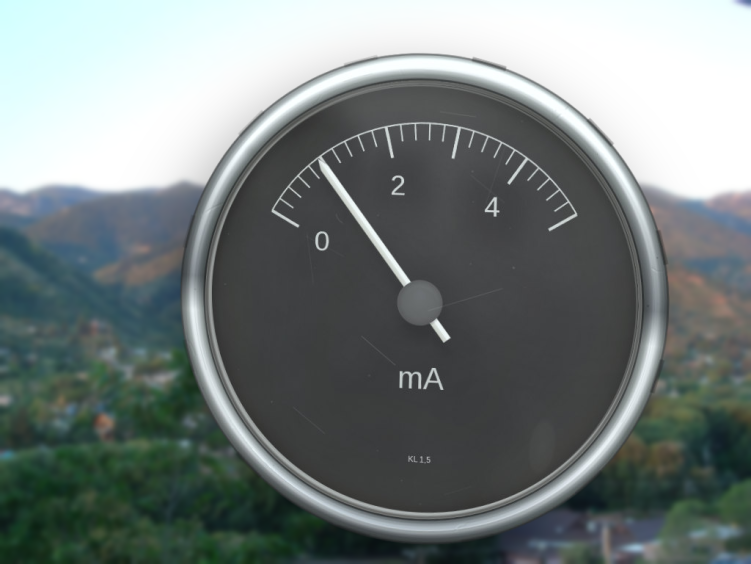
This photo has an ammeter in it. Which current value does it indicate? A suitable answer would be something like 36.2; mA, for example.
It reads 1; mA
